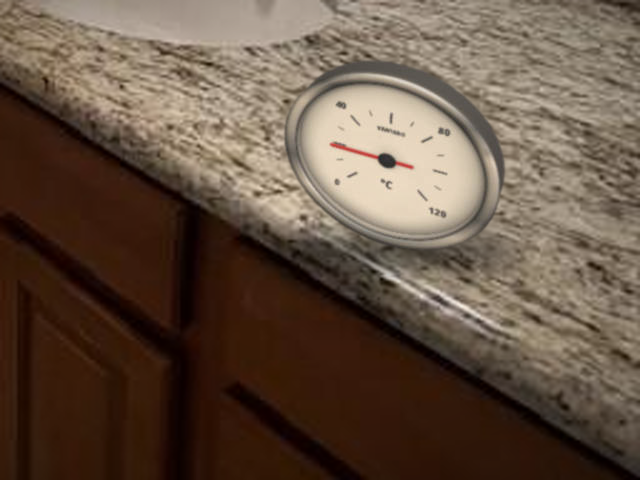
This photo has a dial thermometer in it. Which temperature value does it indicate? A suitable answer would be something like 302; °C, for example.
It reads 20; °C
